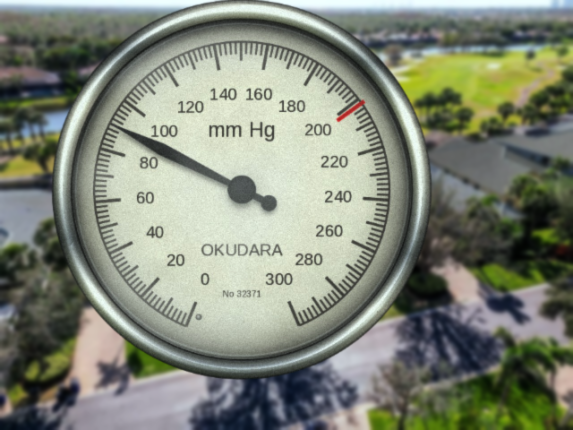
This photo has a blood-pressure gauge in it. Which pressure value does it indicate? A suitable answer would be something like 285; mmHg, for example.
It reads 90; mmHg
